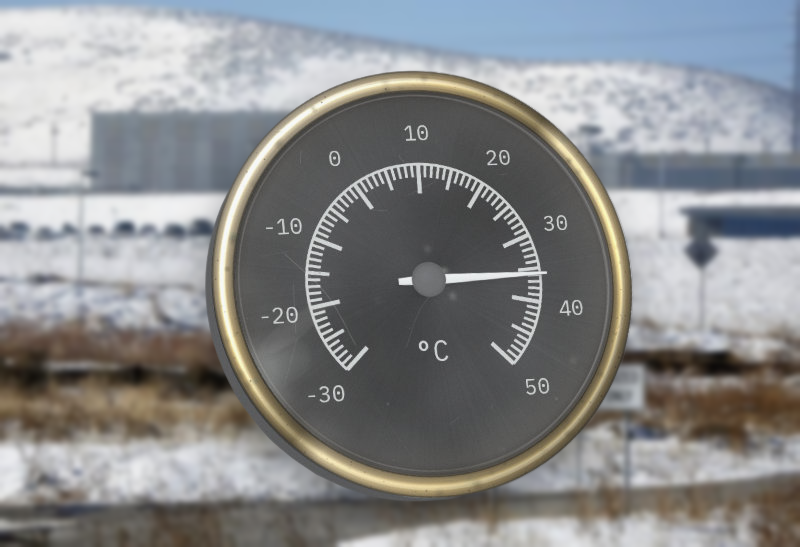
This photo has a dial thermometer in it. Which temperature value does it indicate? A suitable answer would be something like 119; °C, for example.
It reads 36; °C
